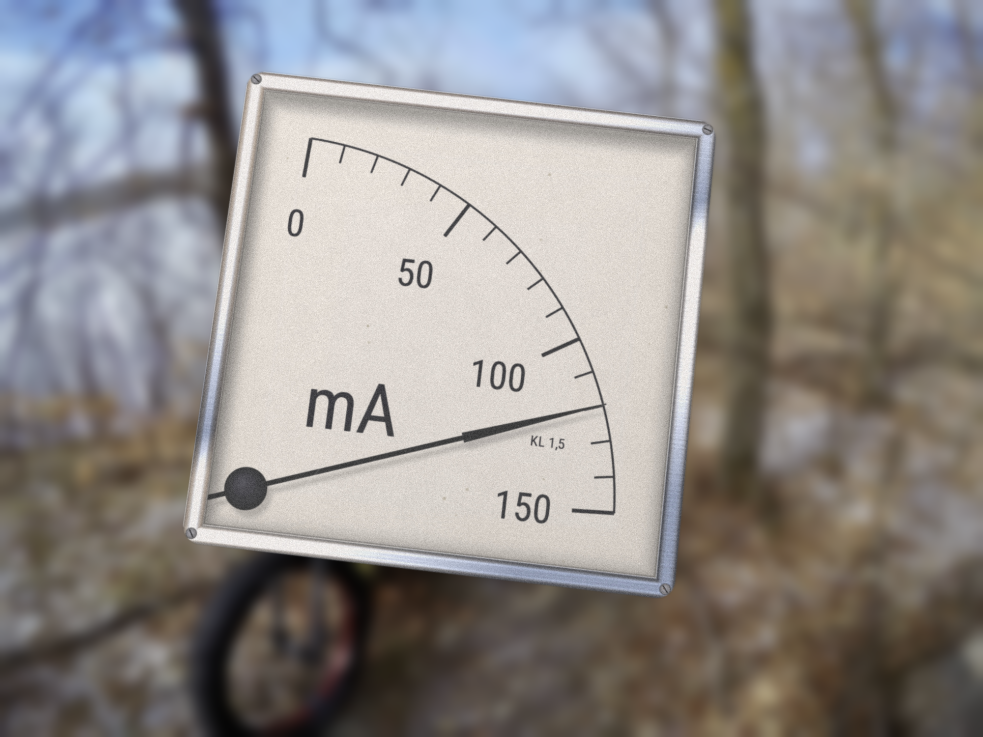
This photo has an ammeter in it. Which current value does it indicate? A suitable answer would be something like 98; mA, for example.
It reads 120; mA
